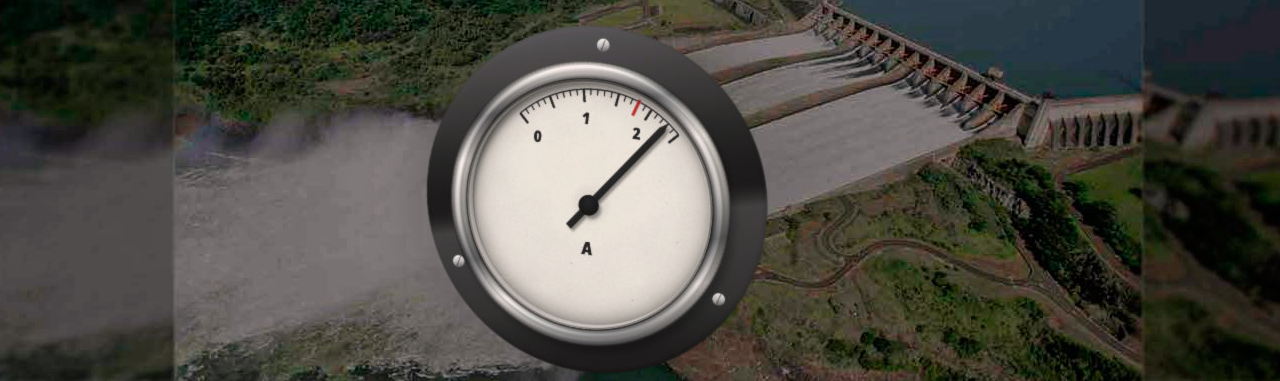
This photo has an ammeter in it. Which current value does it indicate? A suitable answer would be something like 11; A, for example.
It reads 2.3; A
